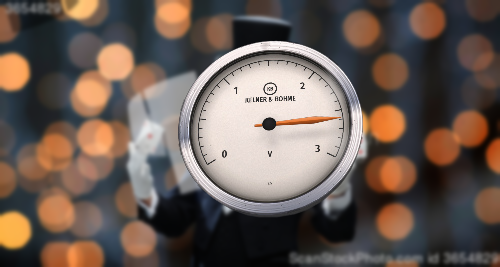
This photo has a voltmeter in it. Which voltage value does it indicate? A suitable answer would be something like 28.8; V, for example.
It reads 2.6; V
